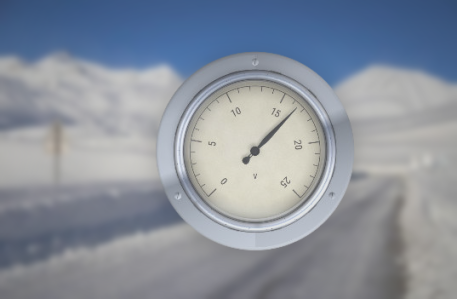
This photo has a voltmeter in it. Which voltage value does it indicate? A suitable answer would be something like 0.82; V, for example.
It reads 16.5; V
